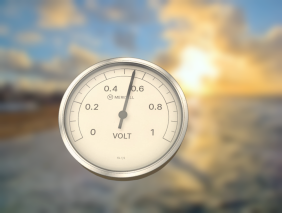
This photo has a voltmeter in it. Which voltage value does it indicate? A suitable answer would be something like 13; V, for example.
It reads 0.55; V
